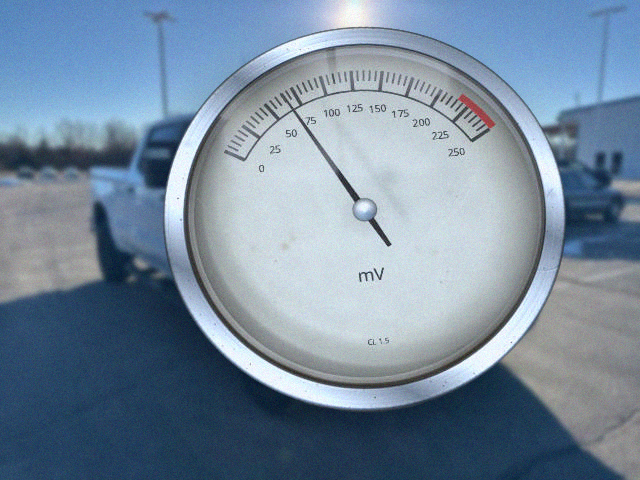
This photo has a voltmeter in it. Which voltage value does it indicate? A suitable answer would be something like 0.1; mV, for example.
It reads 65; mV
